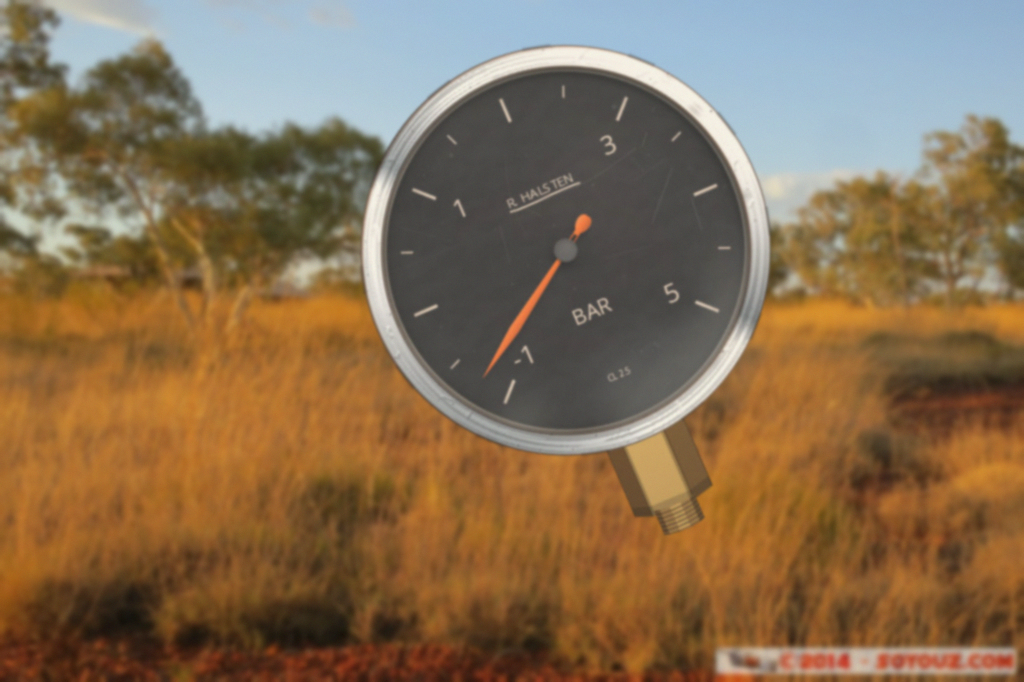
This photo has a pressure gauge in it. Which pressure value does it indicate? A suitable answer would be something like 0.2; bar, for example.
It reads -0.75; bar
